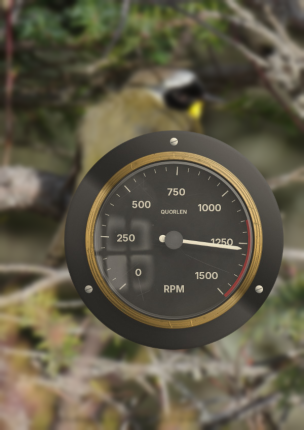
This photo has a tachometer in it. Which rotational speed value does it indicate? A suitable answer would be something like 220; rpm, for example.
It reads 1275; rpm
